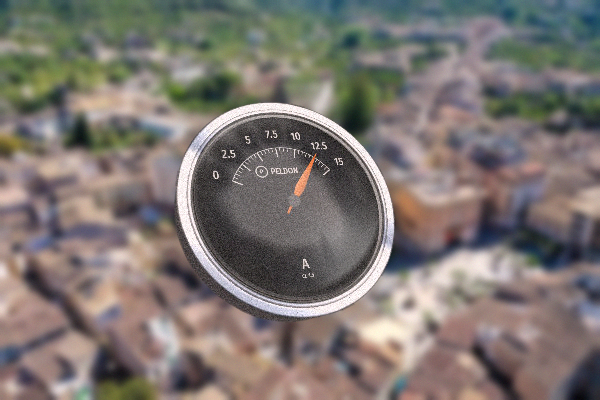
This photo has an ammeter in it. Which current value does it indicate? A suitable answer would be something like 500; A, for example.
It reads 12.5; A
